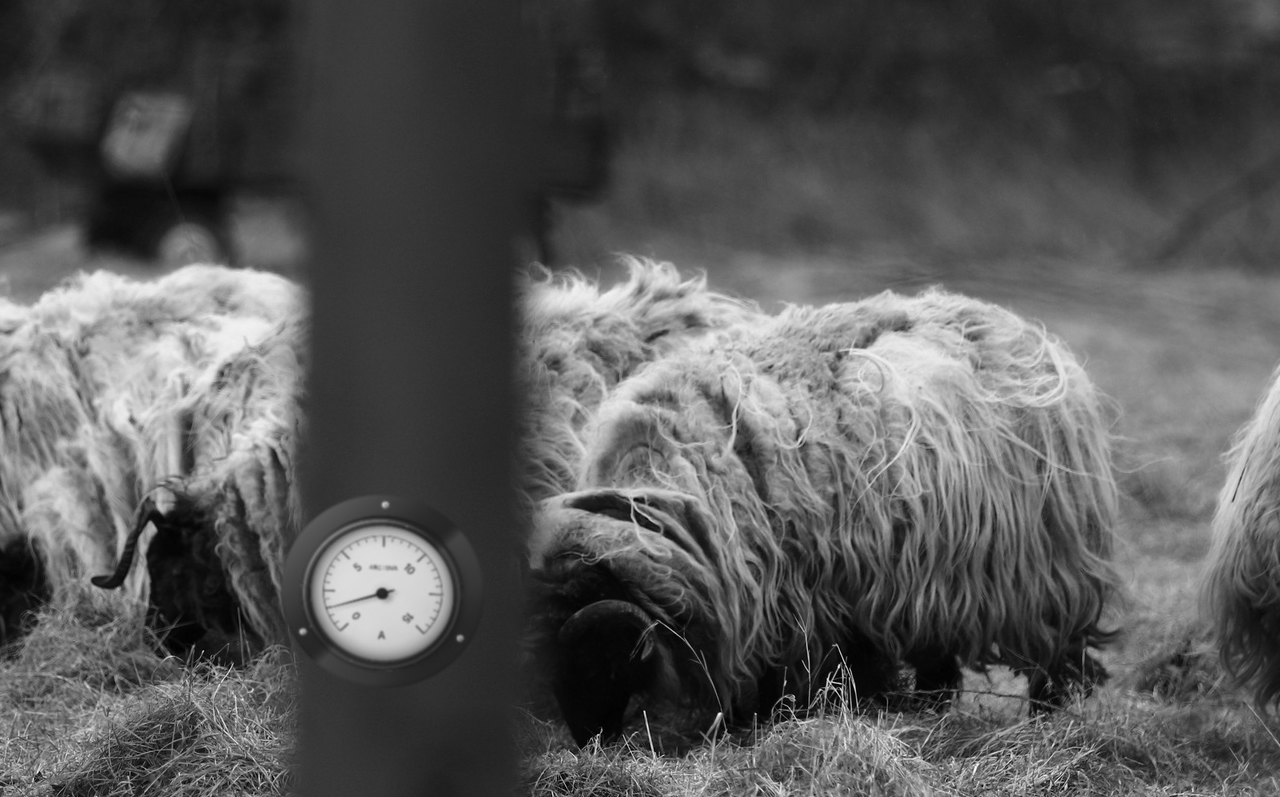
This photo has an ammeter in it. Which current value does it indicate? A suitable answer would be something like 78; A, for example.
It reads 1.5; A
